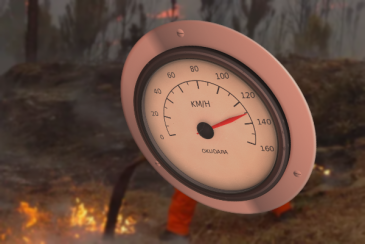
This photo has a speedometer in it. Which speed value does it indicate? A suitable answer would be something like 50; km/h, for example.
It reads 130; km/h
